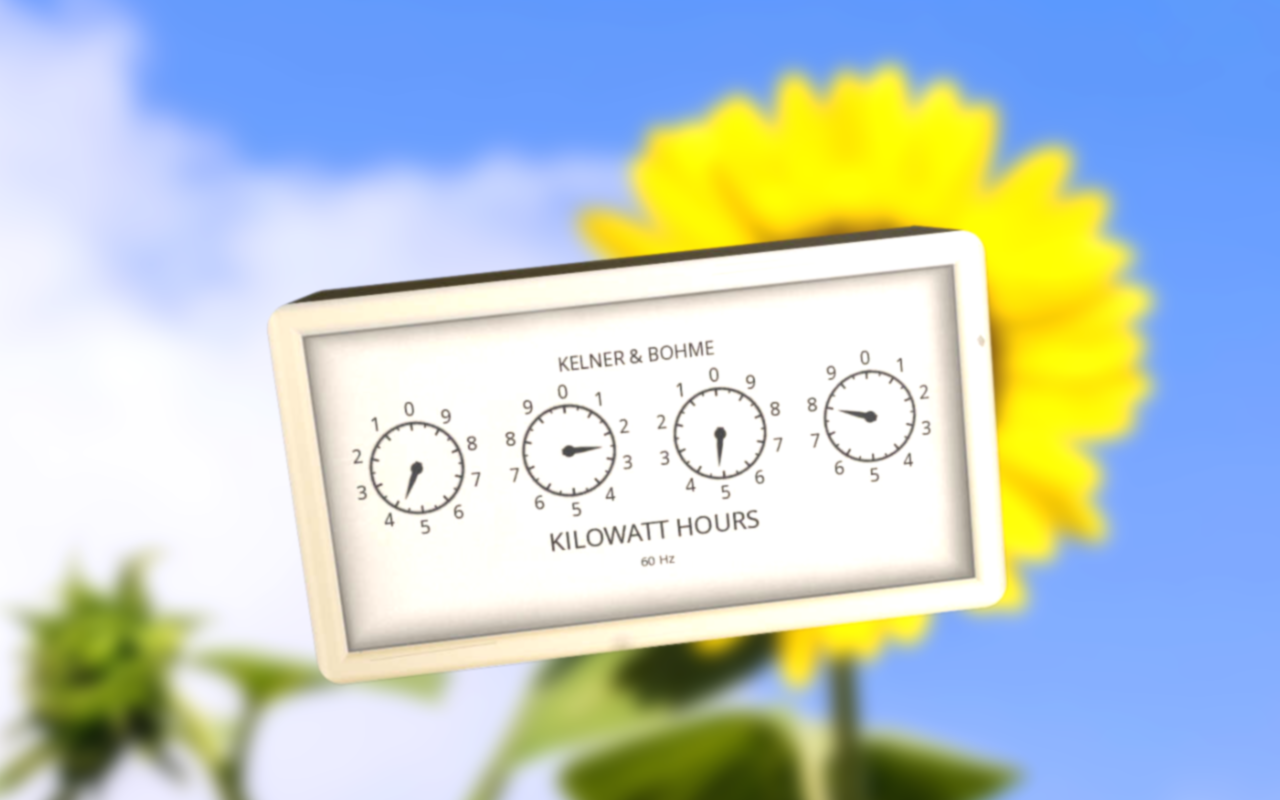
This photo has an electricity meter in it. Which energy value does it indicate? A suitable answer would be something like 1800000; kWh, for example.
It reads 4248; kWh
